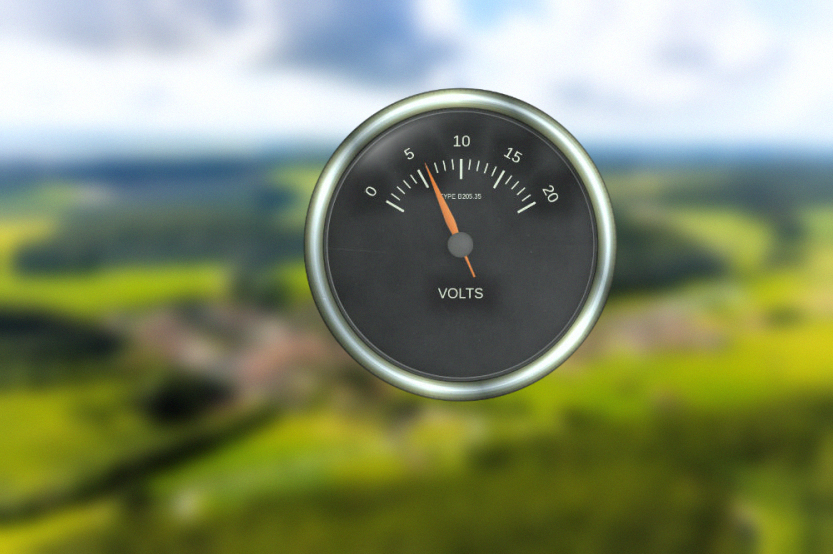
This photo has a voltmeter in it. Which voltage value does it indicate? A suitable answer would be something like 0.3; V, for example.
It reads 6; V
